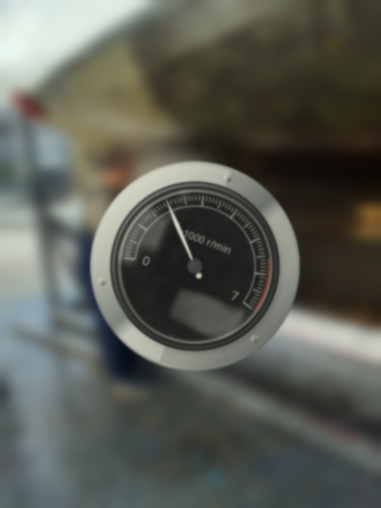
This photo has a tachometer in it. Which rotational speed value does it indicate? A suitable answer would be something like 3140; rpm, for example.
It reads 2000; rpm
